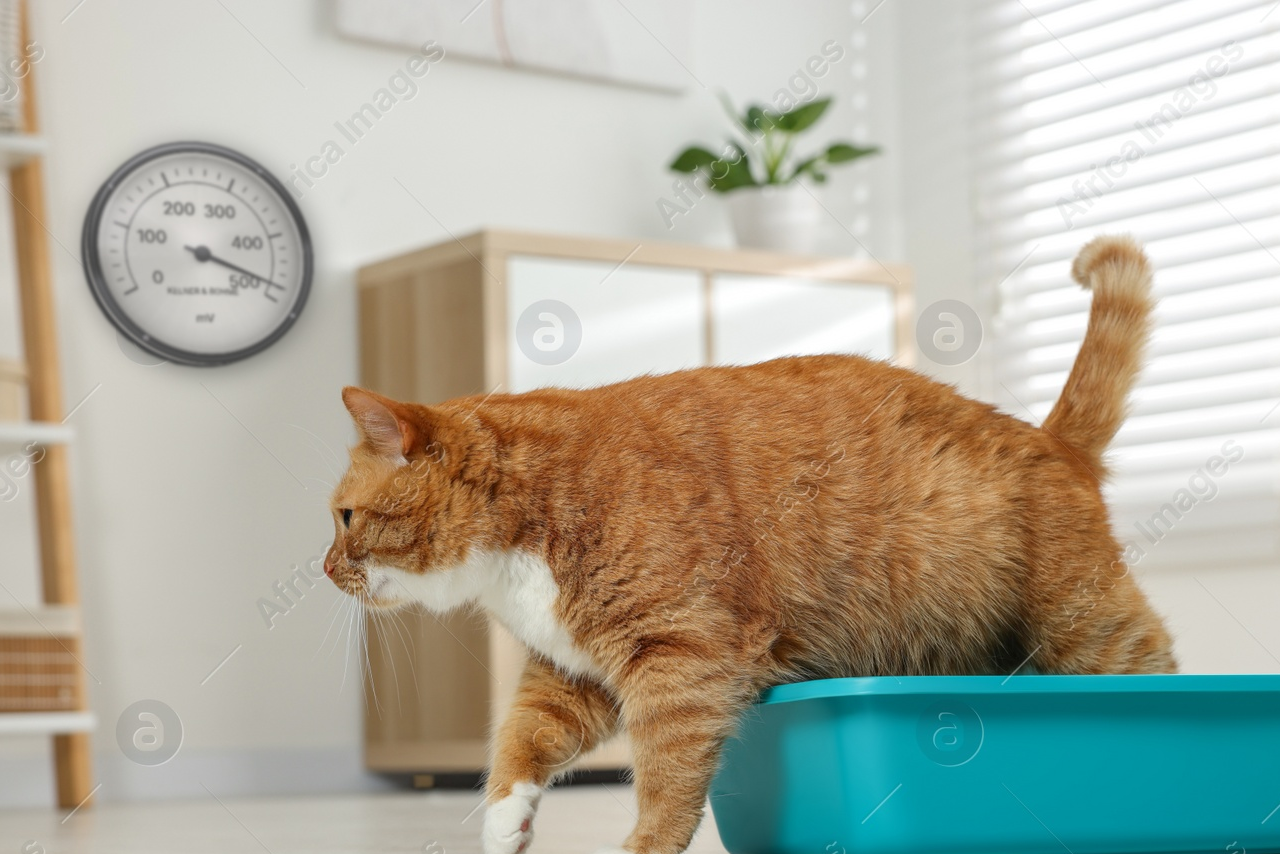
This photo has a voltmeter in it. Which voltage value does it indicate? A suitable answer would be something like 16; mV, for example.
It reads 480; mV
